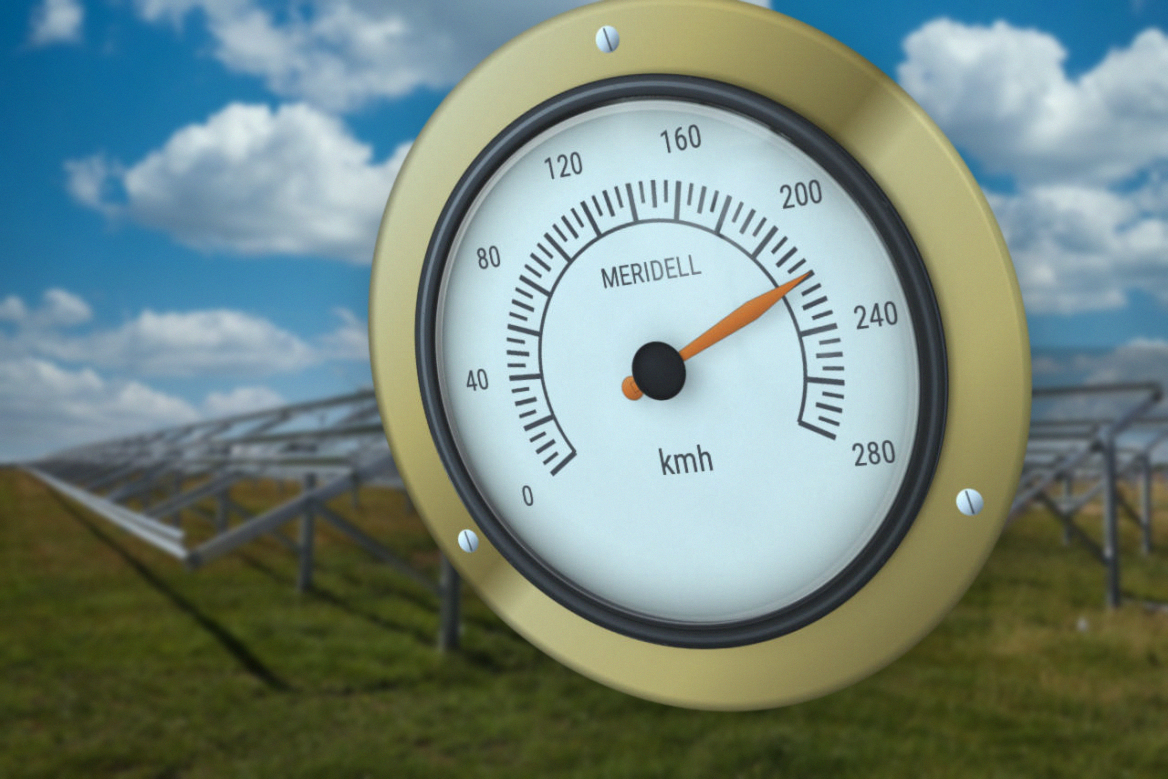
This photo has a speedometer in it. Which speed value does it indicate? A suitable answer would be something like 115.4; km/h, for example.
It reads 220; km/h
